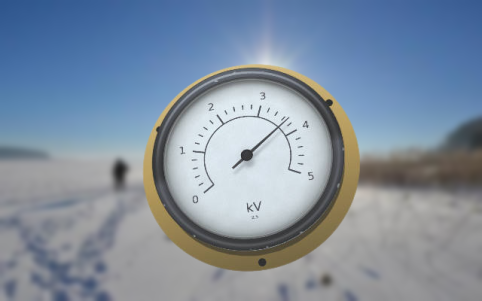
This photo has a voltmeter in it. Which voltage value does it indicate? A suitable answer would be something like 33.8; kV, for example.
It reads 3.7; kV
